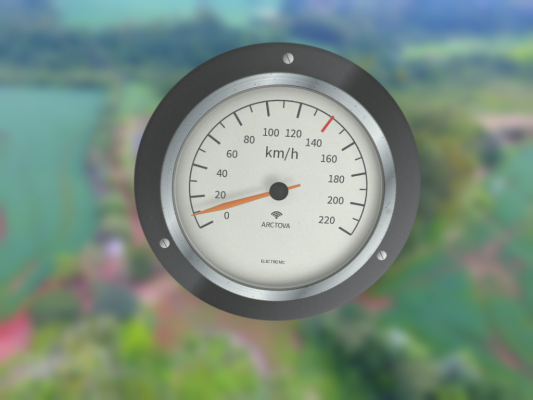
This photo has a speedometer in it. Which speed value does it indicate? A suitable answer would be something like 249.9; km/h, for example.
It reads 10; km/h
